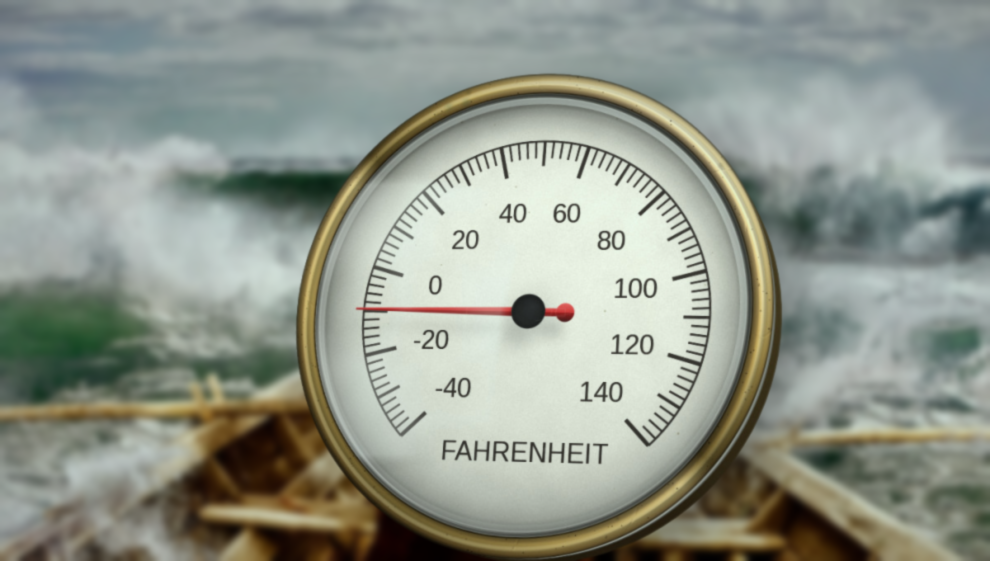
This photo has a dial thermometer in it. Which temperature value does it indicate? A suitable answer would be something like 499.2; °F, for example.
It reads -10; °F
